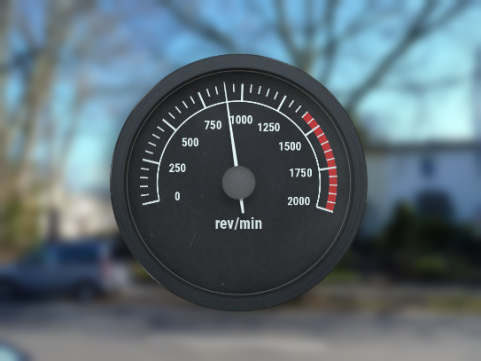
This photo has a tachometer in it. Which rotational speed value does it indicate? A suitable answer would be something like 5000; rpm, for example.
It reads 900; rpm
